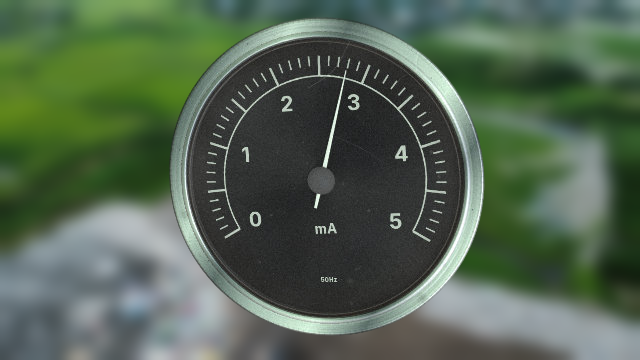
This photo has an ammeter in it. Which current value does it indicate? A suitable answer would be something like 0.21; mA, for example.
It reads 2.8; mA
